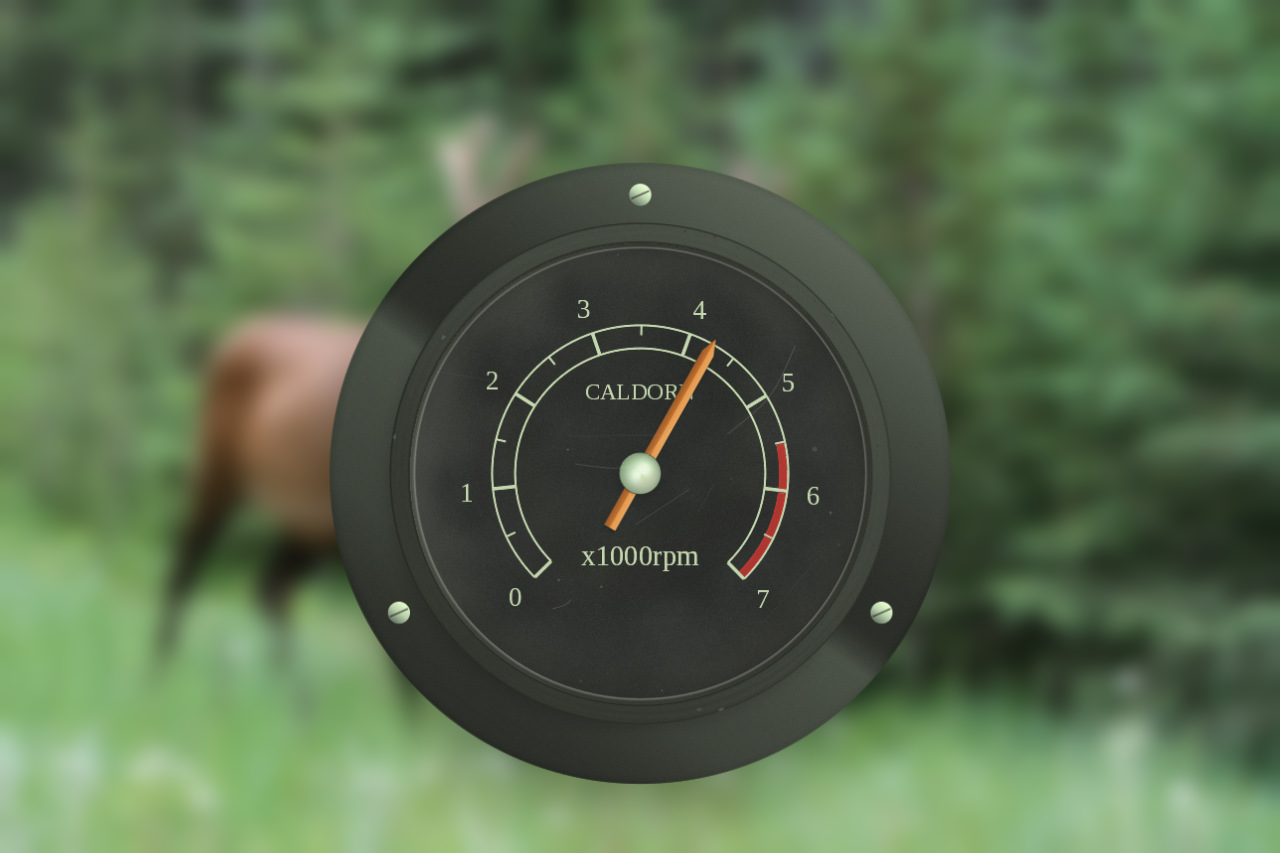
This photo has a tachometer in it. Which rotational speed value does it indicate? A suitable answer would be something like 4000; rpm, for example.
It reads 4250; rpm
